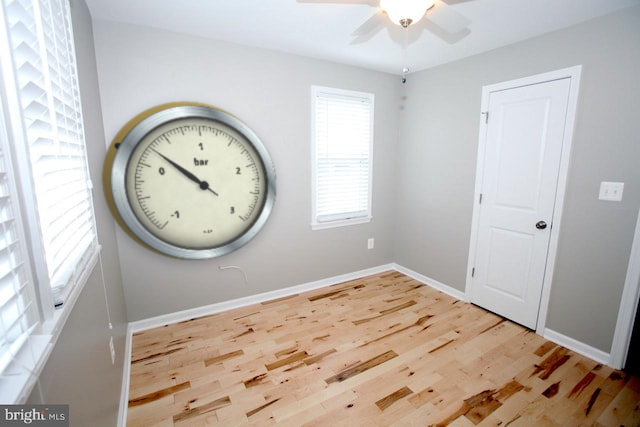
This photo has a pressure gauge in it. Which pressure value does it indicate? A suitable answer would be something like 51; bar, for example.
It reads 0.25; bar
